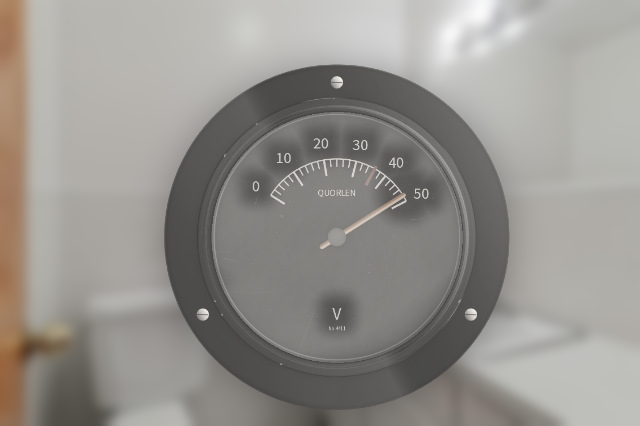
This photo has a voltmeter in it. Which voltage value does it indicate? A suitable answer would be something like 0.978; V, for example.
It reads 48; V
